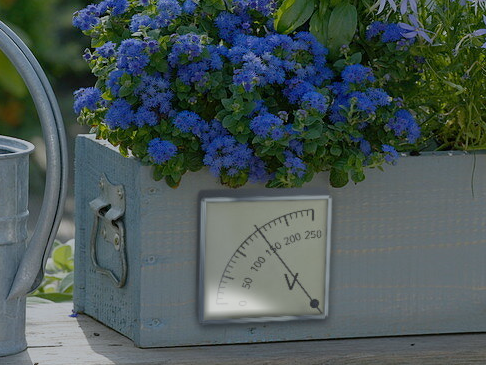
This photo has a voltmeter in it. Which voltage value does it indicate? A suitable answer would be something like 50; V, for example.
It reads 150; V
